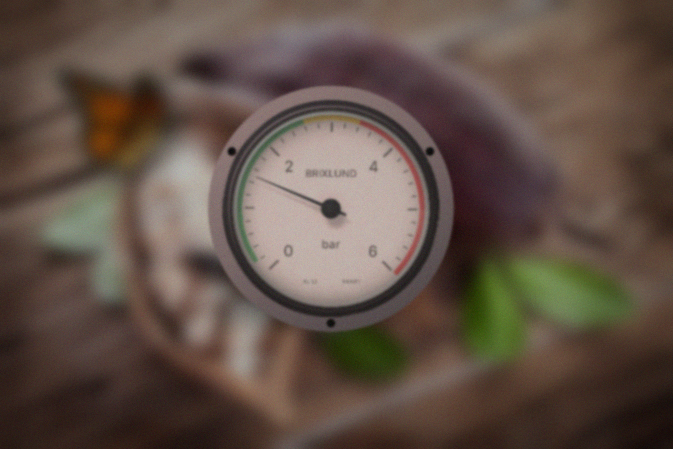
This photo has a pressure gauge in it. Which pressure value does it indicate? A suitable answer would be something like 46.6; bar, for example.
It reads 1.5; bar
